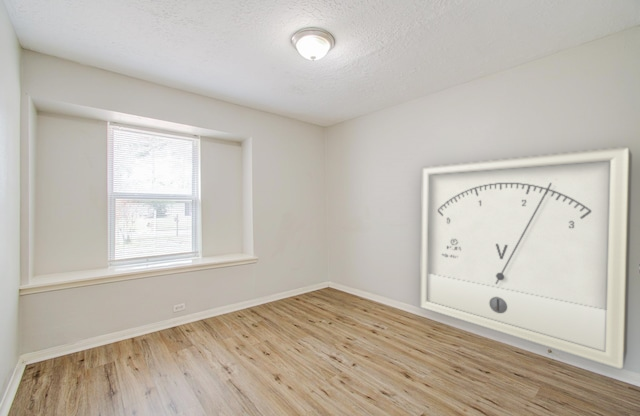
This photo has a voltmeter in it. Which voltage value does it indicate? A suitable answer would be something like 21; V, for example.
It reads 2.3; V
